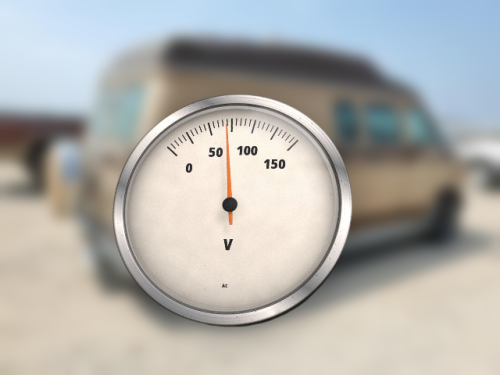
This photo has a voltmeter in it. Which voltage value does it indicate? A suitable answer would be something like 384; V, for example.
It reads 70; V
